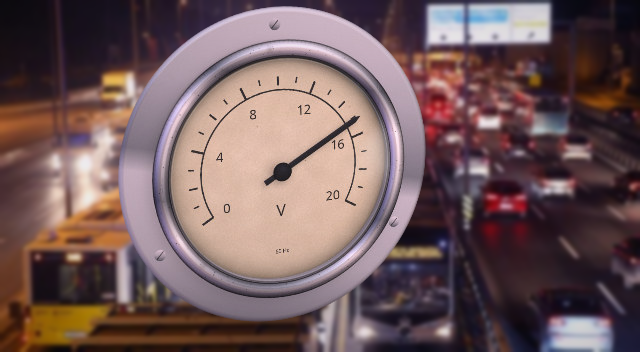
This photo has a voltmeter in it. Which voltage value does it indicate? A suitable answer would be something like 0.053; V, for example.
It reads 15; V
